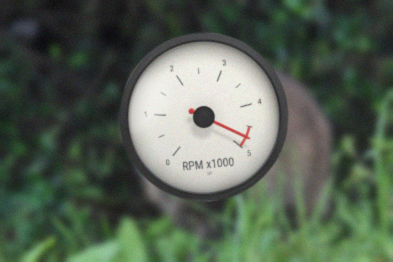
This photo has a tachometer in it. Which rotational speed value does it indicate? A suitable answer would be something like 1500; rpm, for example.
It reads 4750; rpm
